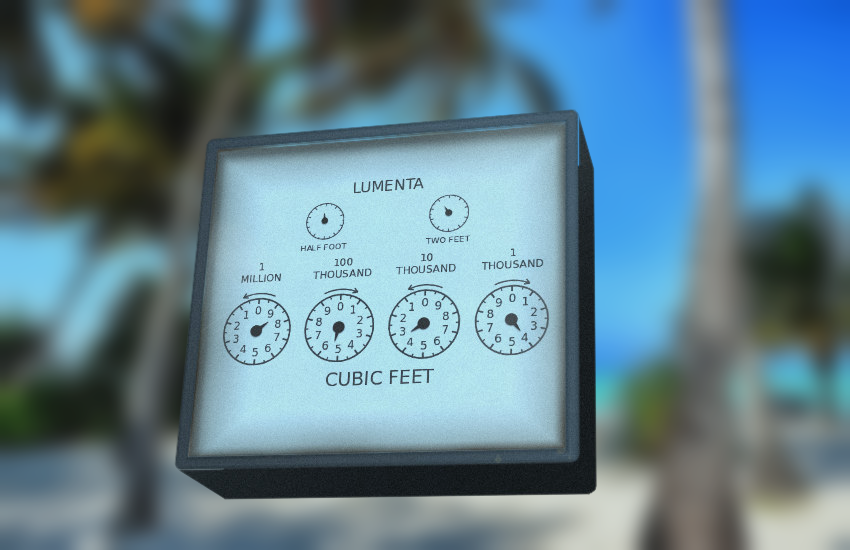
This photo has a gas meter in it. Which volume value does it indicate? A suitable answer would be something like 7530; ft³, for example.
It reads 853400; ft³
